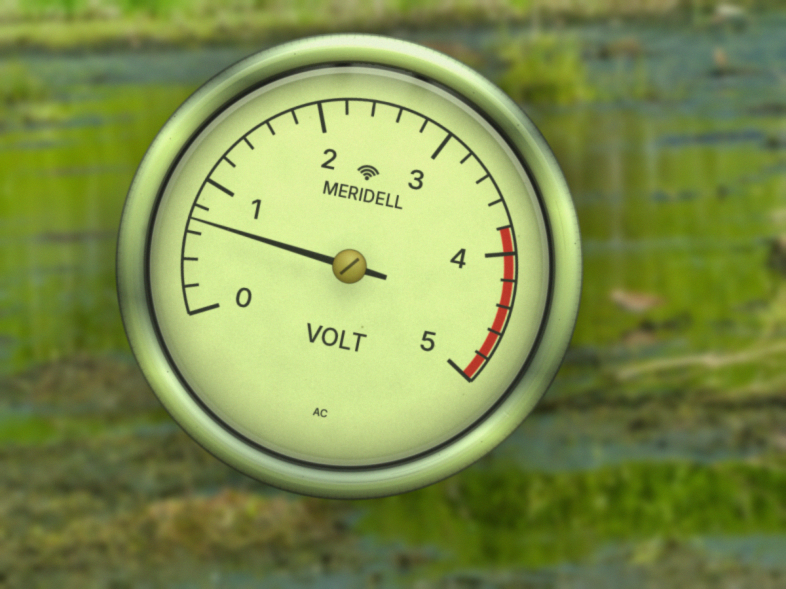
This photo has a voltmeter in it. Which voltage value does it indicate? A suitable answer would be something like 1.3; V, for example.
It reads 0.7; V
